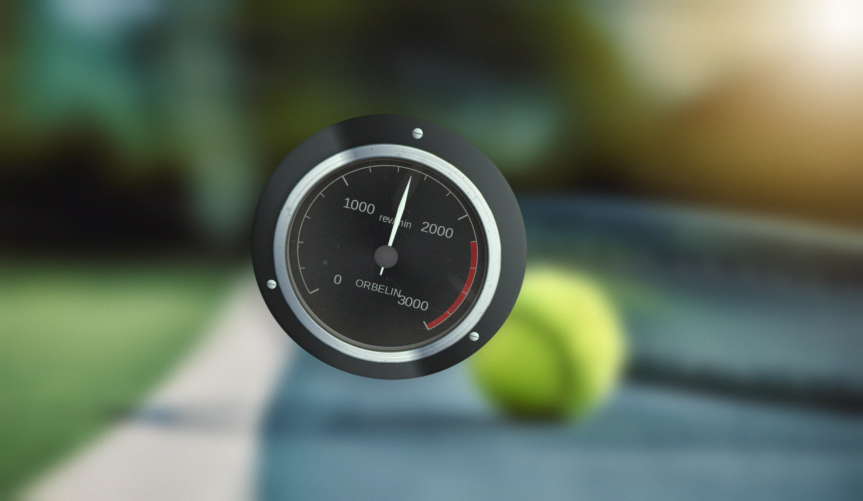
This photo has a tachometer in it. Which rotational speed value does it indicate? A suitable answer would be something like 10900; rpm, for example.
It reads 1500; rpm
